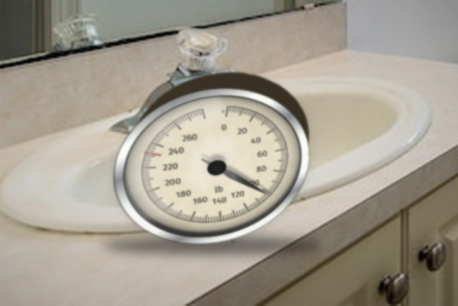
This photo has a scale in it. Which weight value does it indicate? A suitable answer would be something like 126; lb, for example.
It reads 100; lb
